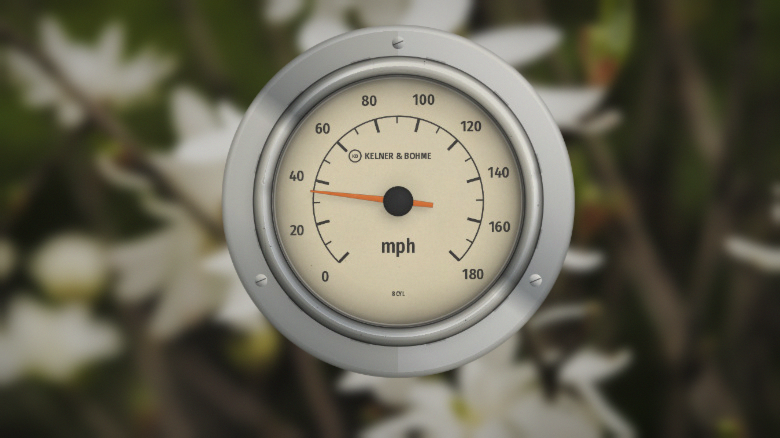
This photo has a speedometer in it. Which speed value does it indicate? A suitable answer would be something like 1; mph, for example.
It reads 35; mph
